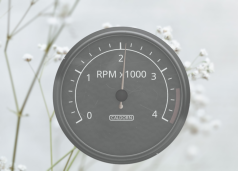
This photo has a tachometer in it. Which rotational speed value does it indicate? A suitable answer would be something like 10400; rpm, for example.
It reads 2100; rpm
